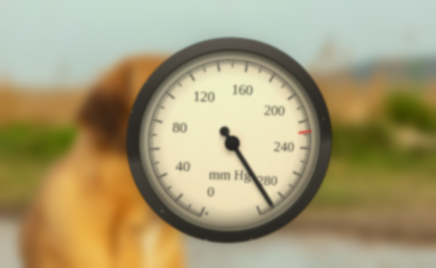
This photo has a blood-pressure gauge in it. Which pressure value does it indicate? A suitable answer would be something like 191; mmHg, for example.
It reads 290; mmHg
